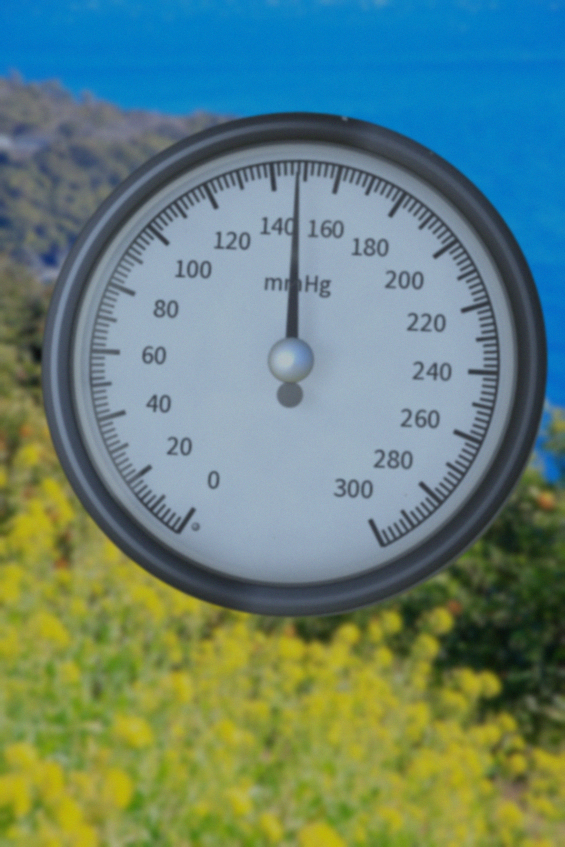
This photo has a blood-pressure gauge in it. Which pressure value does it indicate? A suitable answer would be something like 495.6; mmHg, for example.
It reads 148; mmHg
